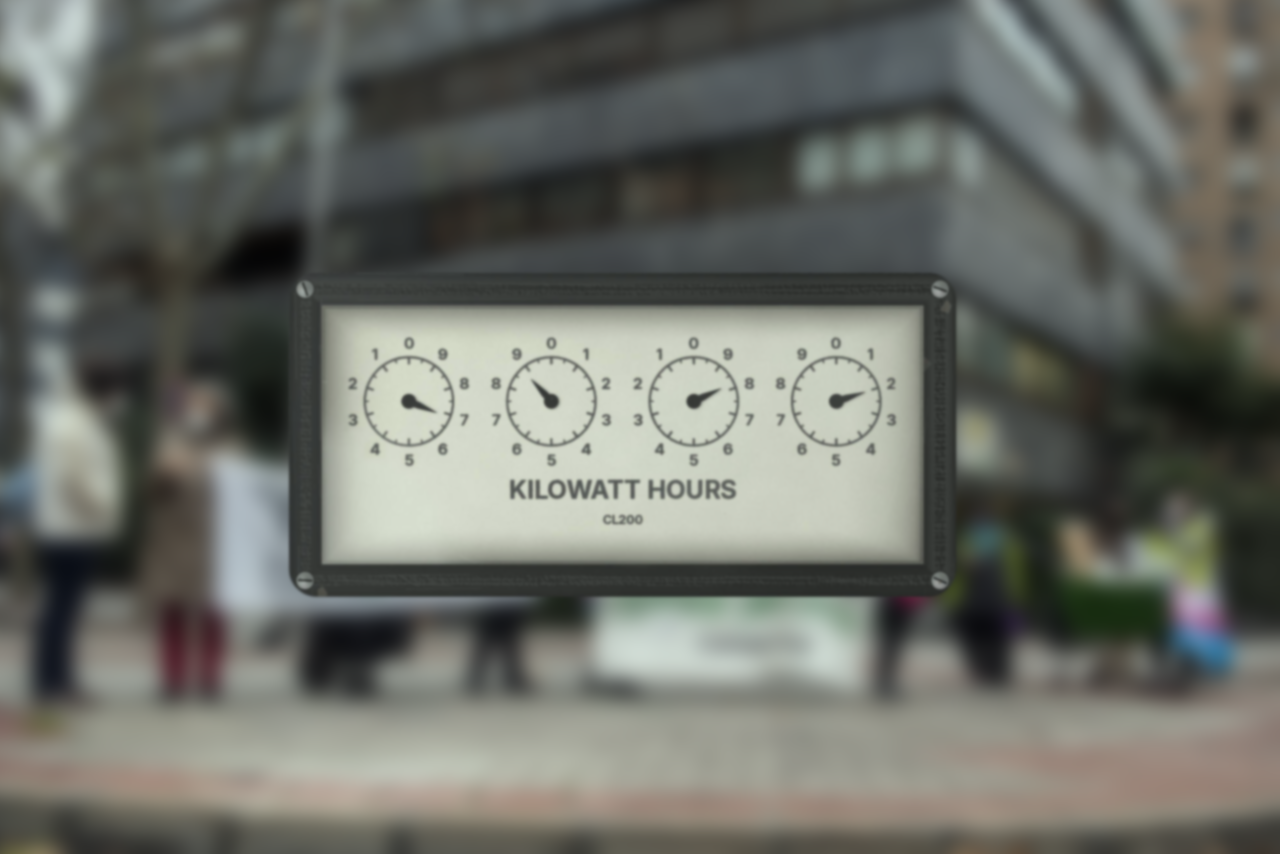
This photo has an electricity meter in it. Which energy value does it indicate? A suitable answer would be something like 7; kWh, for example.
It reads 6882; kWh
